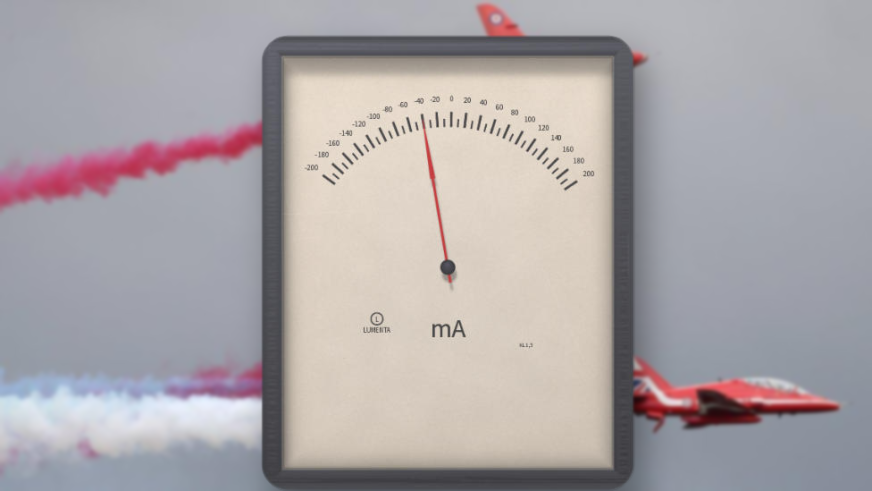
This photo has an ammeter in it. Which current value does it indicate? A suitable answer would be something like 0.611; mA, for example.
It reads -40; mA
